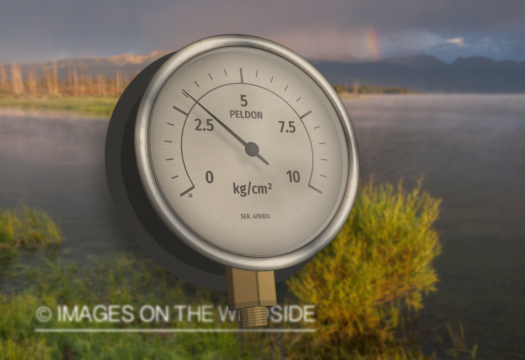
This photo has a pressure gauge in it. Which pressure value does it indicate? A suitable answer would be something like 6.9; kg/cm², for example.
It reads 3; kg/cm²
